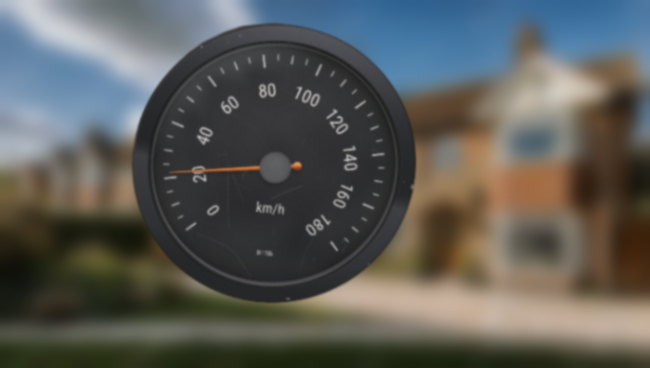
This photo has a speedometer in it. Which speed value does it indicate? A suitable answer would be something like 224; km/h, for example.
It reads 22.5; km/h
